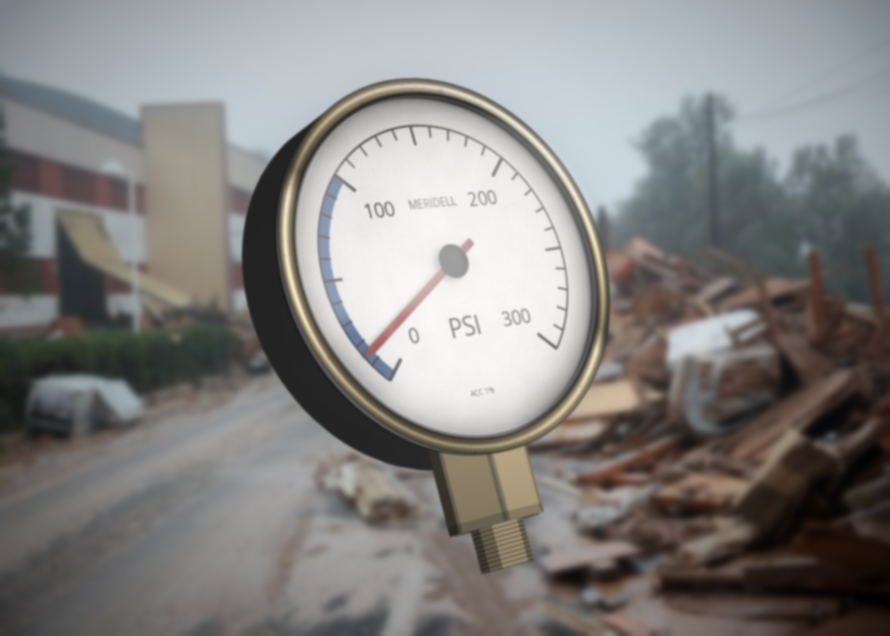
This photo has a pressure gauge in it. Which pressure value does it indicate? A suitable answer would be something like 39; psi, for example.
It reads 15; psi
